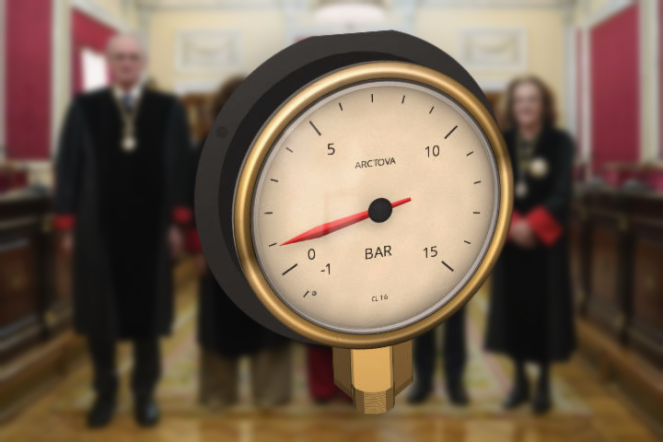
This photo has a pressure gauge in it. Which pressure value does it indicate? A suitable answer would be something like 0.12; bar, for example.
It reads 1; bar
